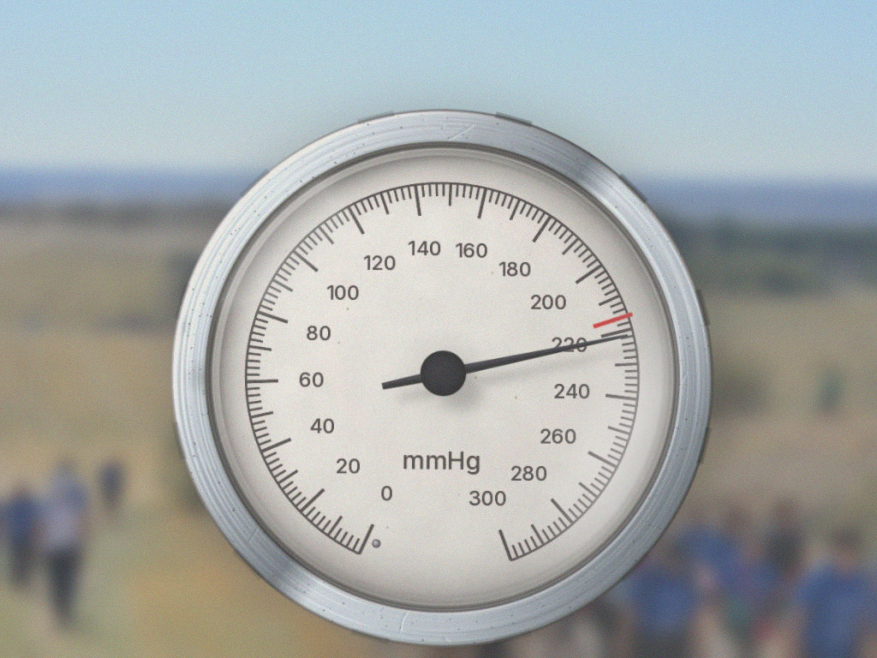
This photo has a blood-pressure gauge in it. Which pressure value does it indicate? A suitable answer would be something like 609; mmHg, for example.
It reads 222; mmHg
